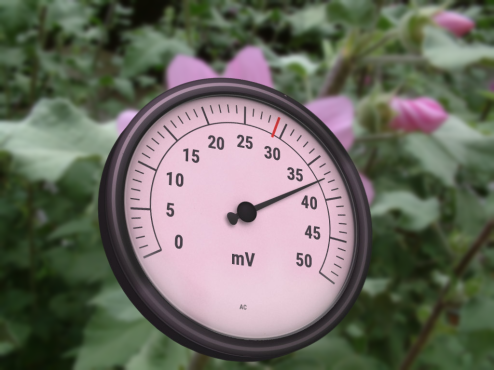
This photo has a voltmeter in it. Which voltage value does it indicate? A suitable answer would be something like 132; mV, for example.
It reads 37.5; mV
